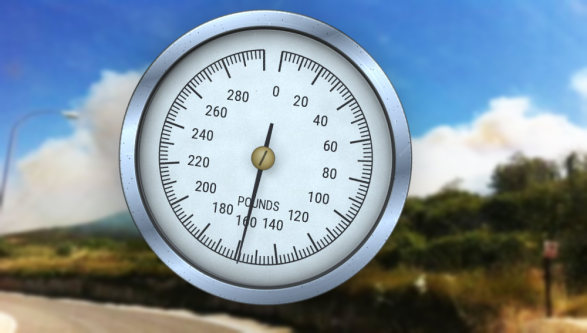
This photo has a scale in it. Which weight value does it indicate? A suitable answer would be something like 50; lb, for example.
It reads 158; lb
